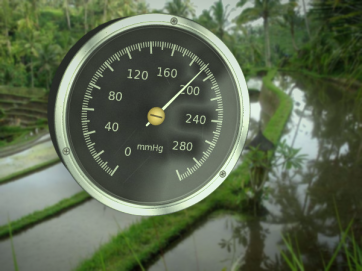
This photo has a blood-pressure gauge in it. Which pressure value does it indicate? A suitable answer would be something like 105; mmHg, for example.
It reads 190; mmHg
